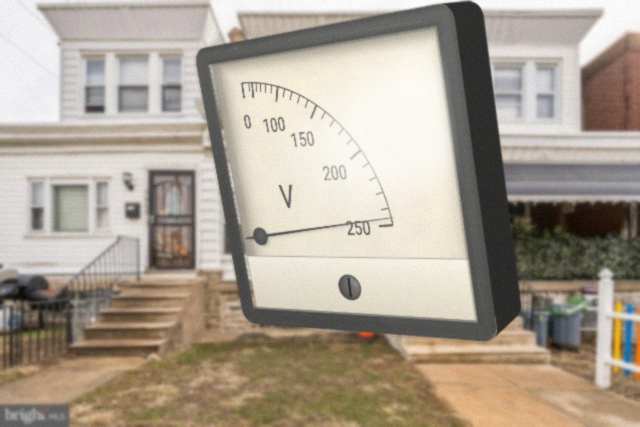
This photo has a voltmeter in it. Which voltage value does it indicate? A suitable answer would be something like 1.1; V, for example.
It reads 245; V
